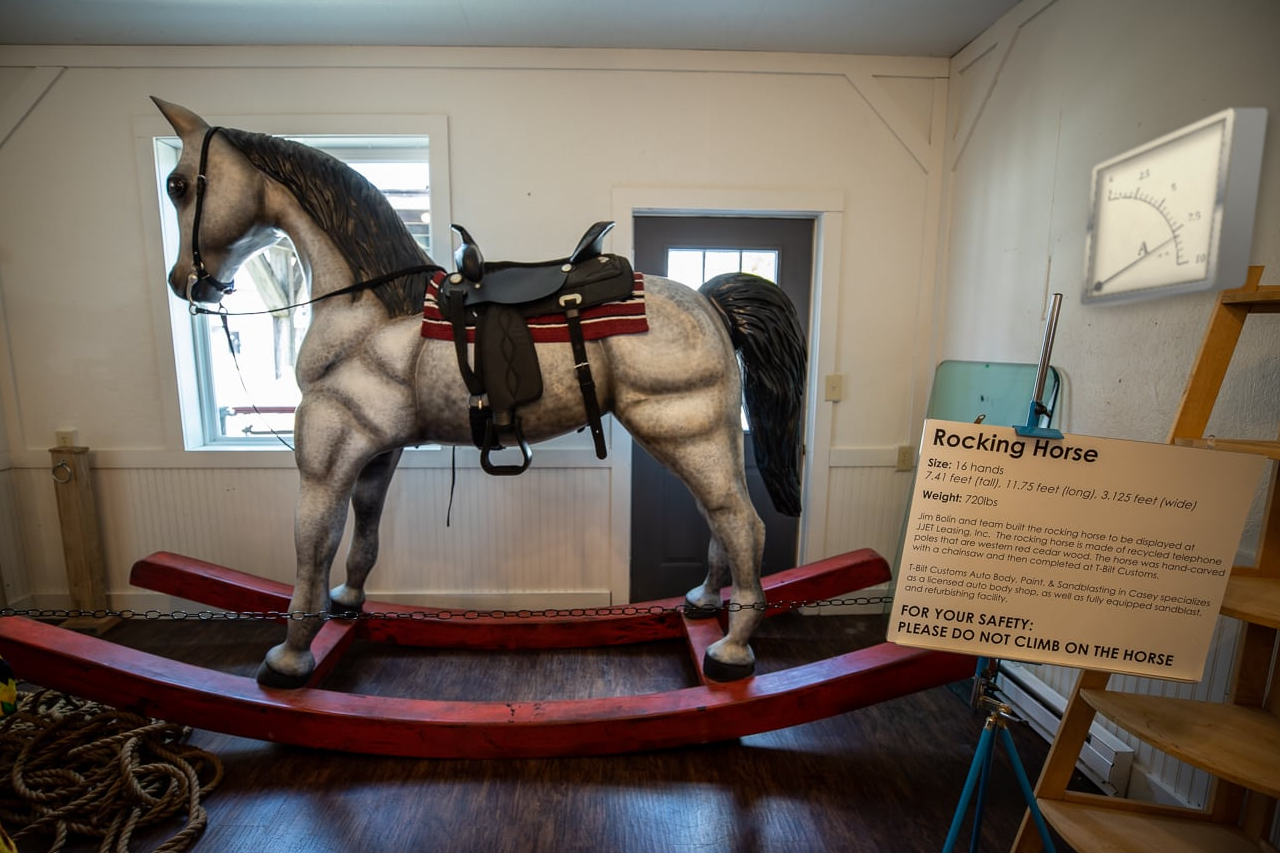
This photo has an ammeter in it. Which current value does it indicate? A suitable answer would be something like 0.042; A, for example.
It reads 8; A
